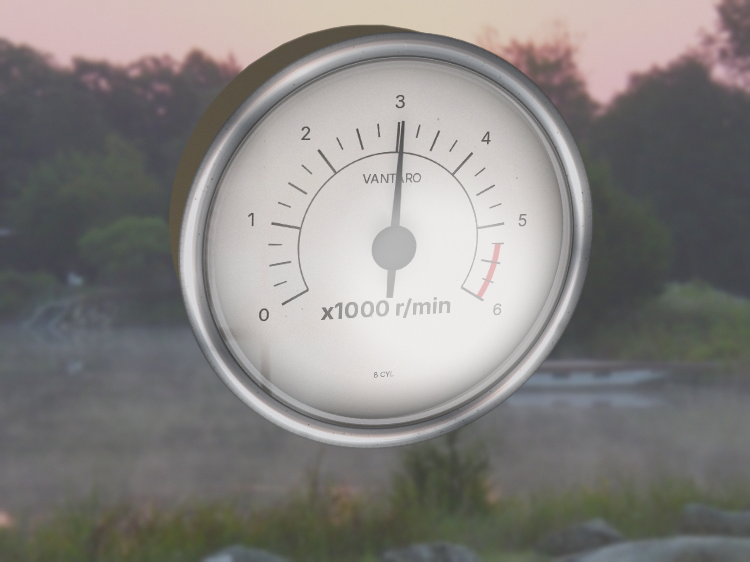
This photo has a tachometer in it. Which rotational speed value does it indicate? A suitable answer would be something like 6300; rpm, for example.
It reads 3000; rpm
